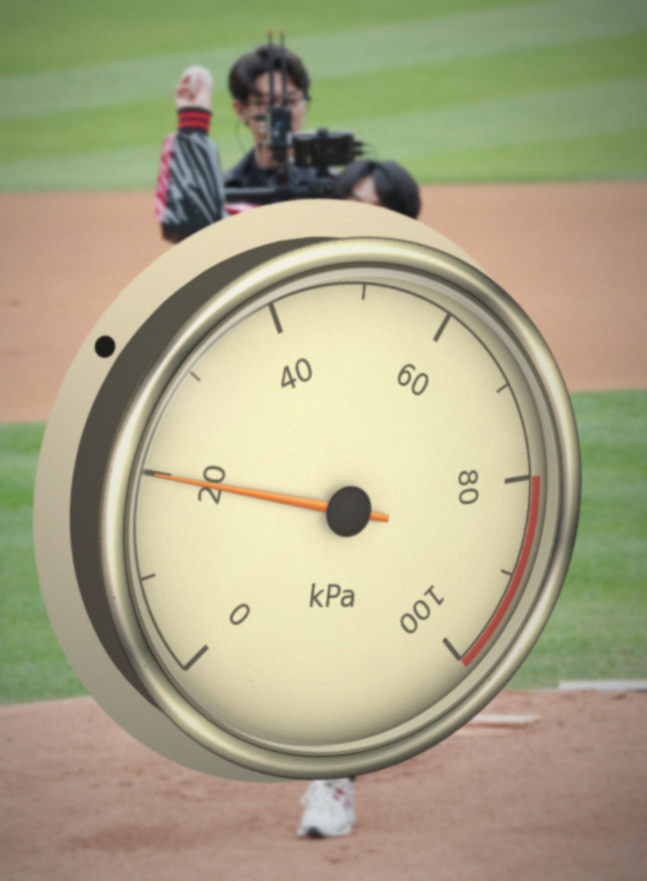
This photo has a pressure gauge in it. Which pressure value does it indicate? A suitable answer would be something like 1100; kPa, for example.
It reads 20; kPa
